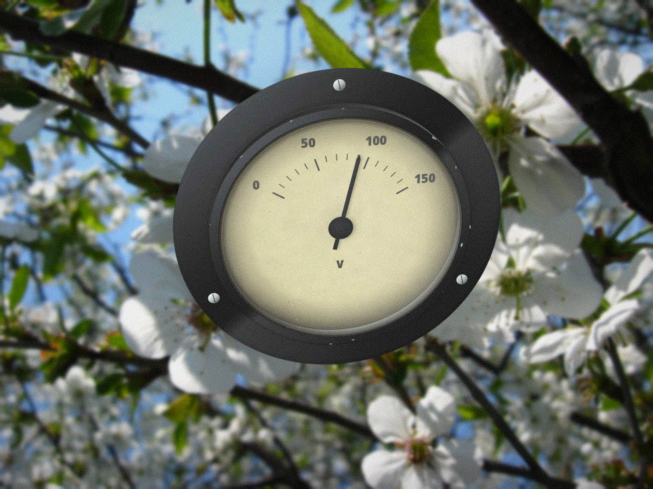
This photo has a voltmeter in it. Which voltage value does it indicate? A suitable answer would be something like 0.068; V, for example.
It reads 90; V
